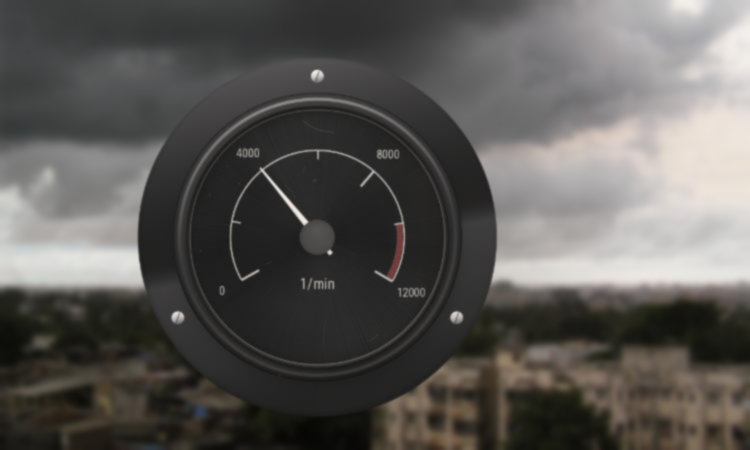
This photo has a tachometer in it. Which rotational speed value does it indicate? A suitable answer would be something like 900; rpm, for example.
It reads 4000; rpm
